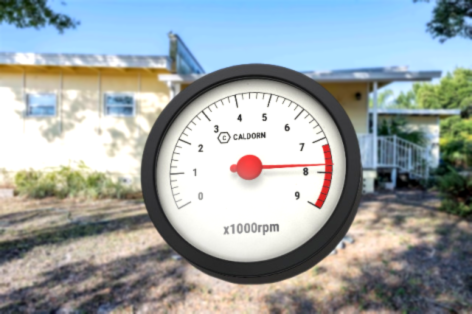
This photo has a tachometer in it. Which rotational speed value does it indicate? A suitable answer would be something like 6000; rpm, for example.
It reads 7800; rpm
